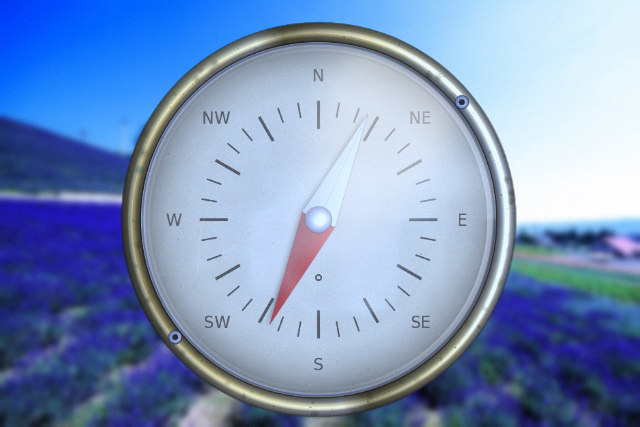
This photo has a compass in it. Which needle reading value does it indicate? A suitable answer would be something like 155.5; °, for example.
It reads 205; °
